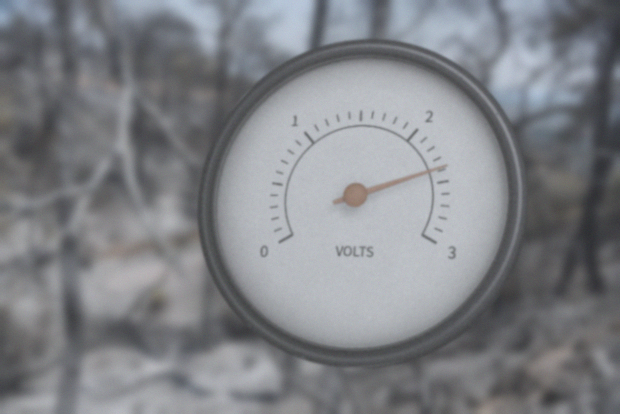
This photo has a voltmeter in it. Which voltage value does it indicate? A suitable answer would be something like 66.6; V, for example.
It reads 2.4; V
